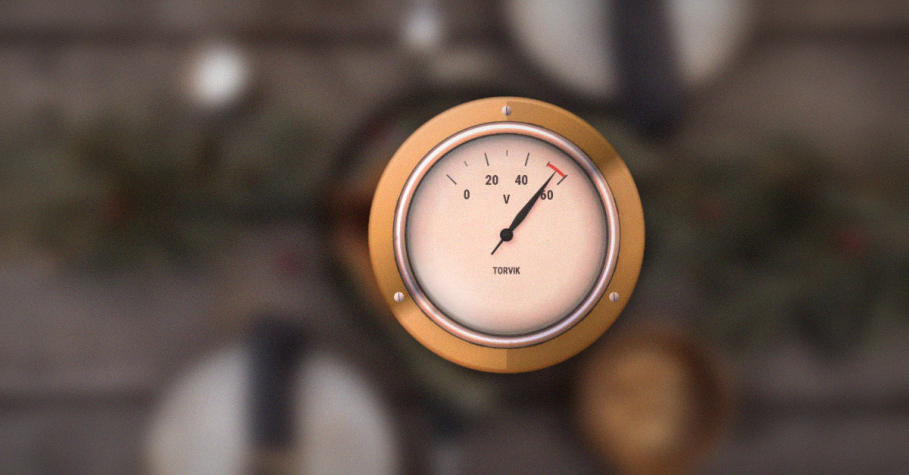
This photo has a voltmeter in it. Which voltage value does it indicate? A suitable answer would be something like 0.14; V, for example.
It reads 55; V
